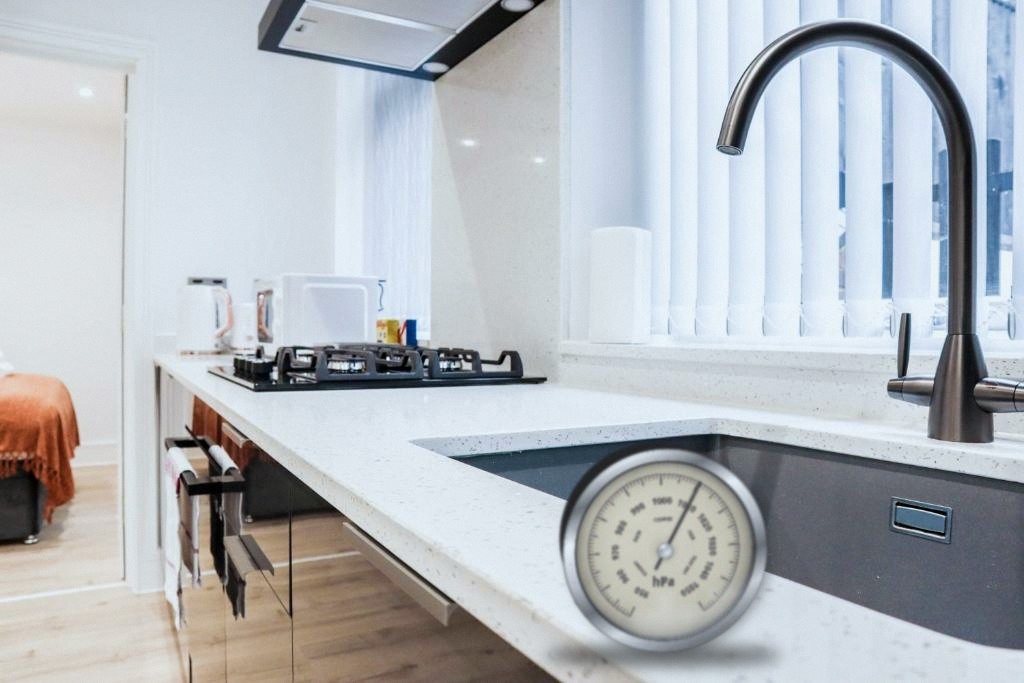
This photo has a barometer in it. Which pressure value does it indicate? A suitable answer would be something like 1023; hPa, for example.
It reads 1010; hPa
